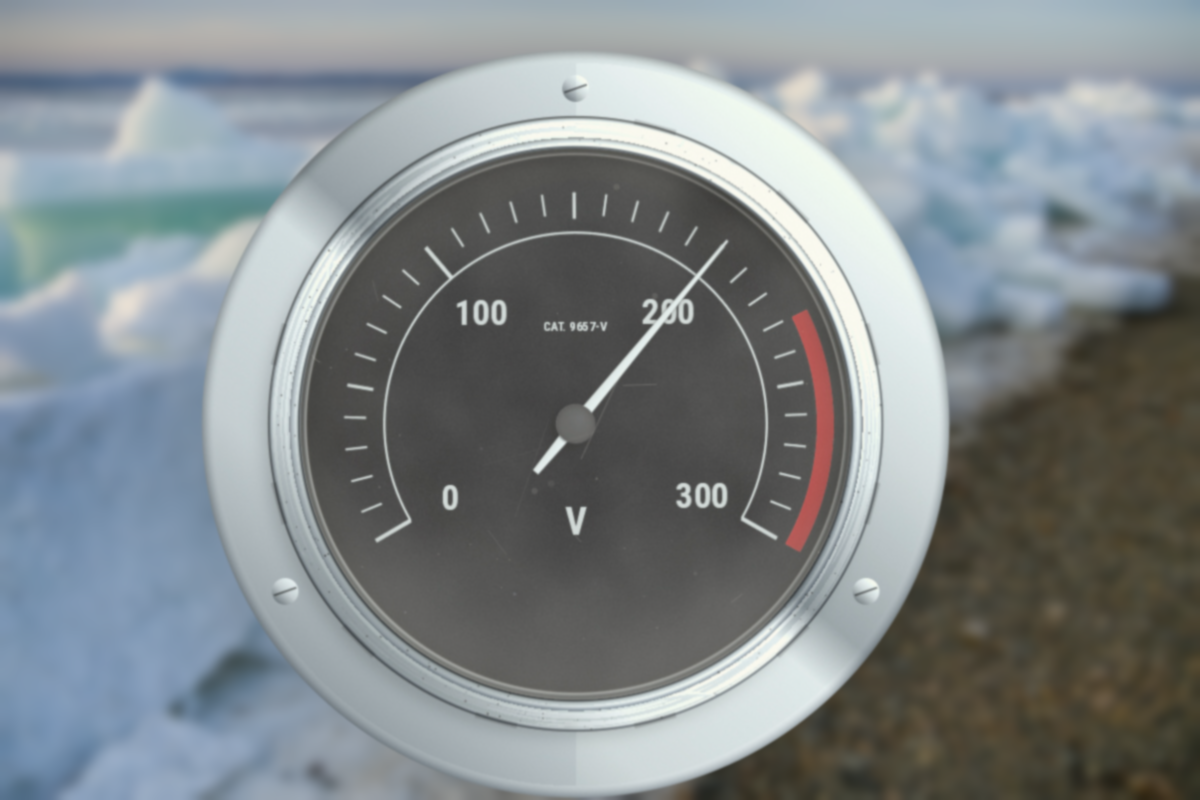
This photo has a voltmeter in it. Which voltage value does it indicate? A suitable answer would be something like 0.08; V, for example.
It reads 200; V
